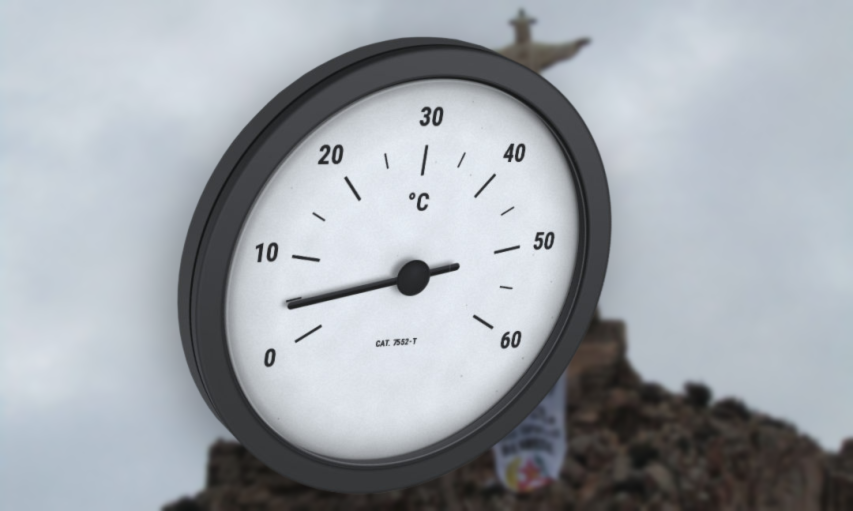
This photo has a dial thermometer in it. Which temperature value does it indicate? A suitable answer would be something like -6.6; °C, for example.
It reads 5; °C
